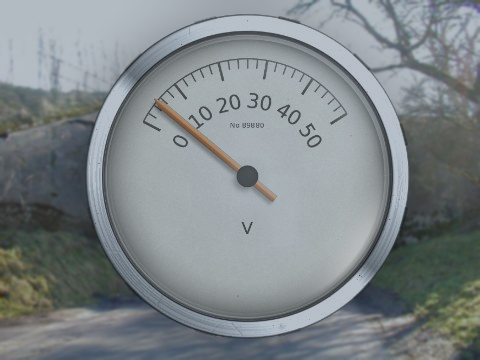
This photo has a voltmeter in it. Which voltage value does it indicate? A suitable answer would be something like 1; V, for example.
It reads 5; V
